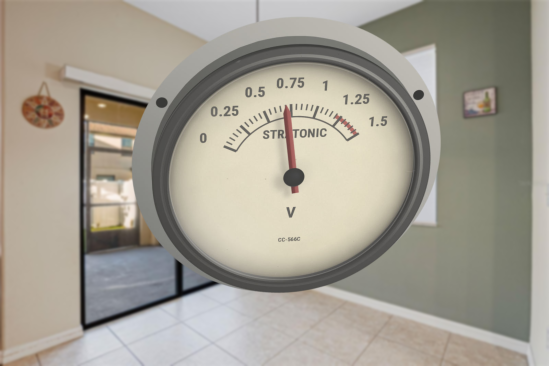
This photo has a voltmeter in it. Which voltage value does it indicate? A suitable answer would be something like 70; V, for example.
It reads 0.7; V
